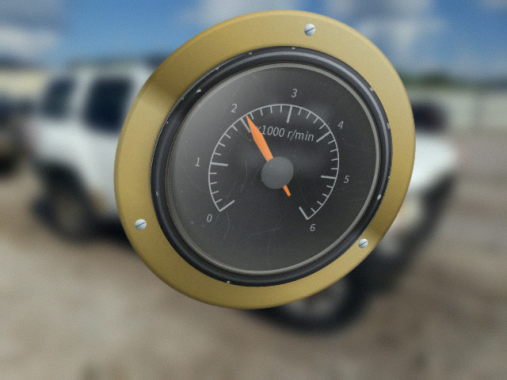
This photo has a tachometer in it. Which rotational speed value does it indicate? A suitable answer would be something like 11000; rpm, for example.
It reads 2100; rpm
